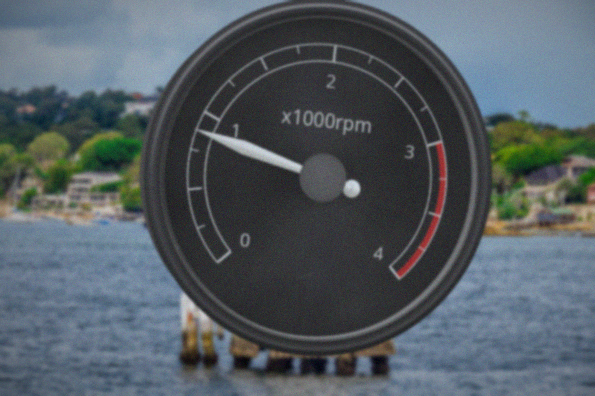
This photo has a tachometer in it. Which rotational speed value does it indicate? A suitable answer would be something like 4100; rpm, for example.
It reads 875; rpm
